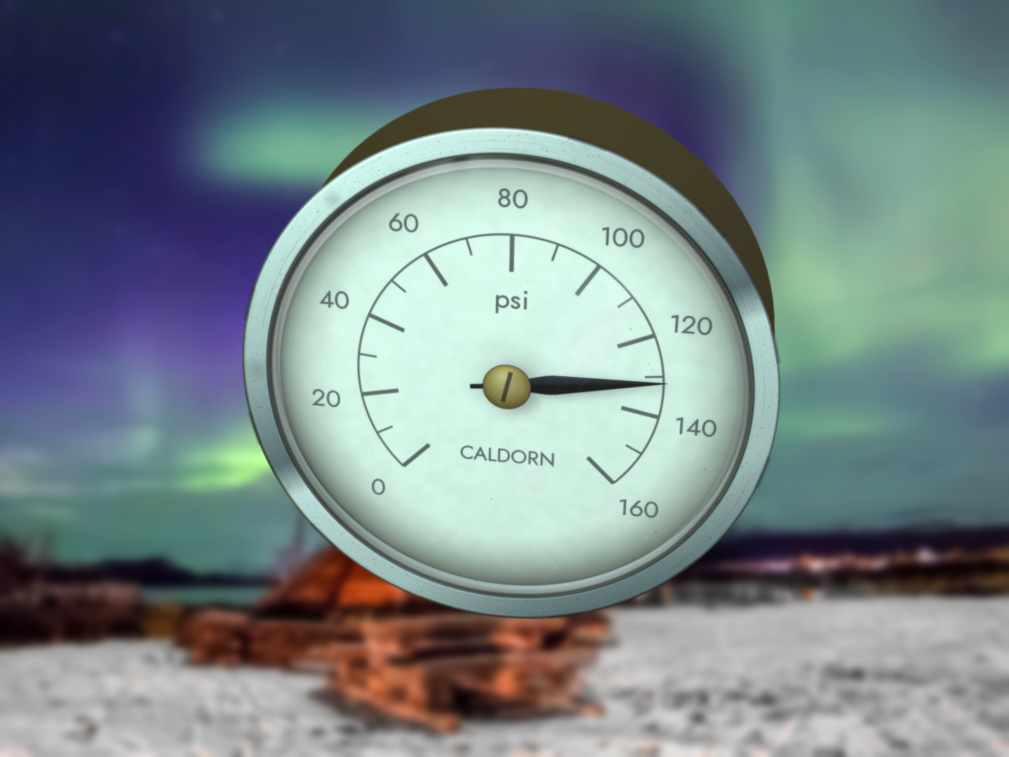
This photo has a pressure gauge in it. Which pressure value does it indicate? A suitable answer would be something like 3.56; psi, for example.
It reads 130; psi
